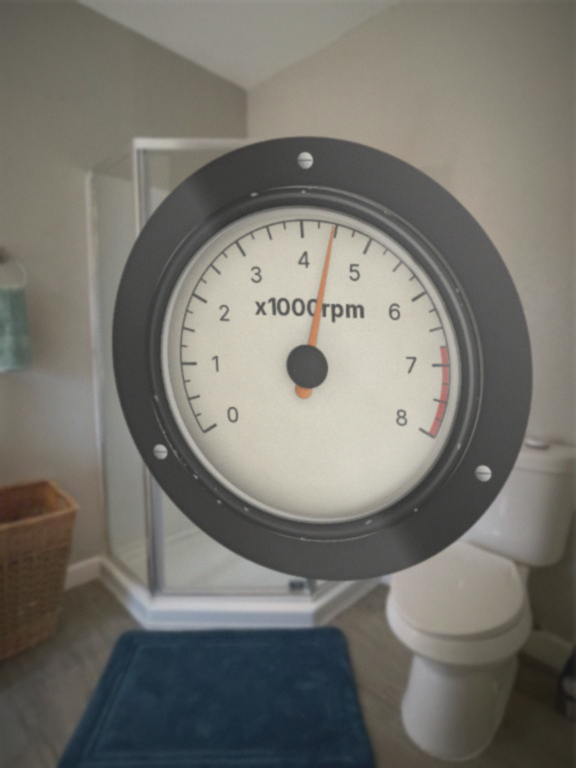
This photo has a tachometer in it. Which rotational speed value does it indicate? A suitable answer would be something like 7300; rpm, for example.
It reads 4500; rpm
